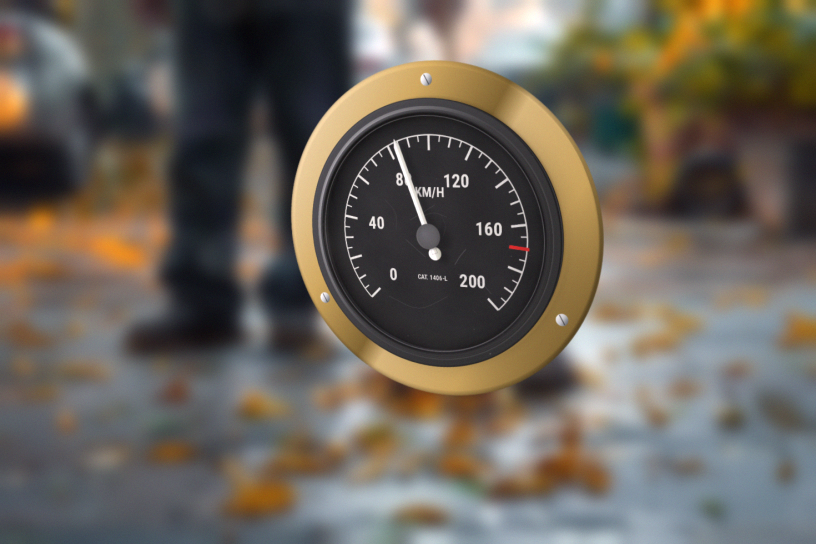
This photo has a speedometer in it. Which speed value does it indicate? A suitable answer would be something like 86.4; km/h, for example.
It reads 85; km/h
